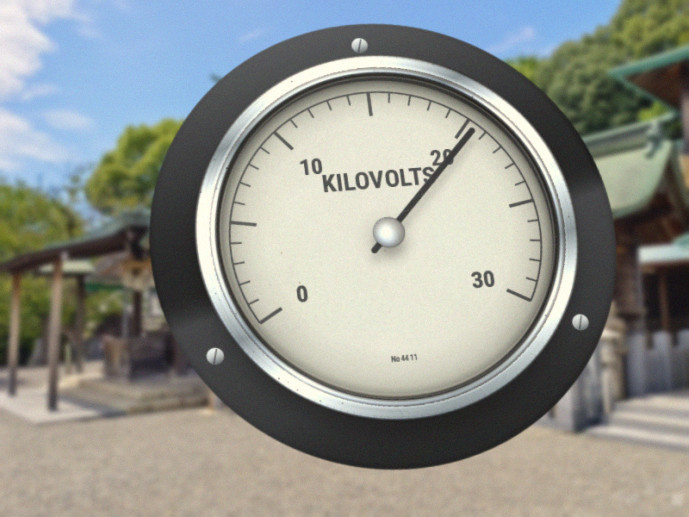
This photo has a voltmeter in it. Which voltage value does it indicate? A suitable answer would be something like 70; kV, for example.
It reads 20.5; kV
